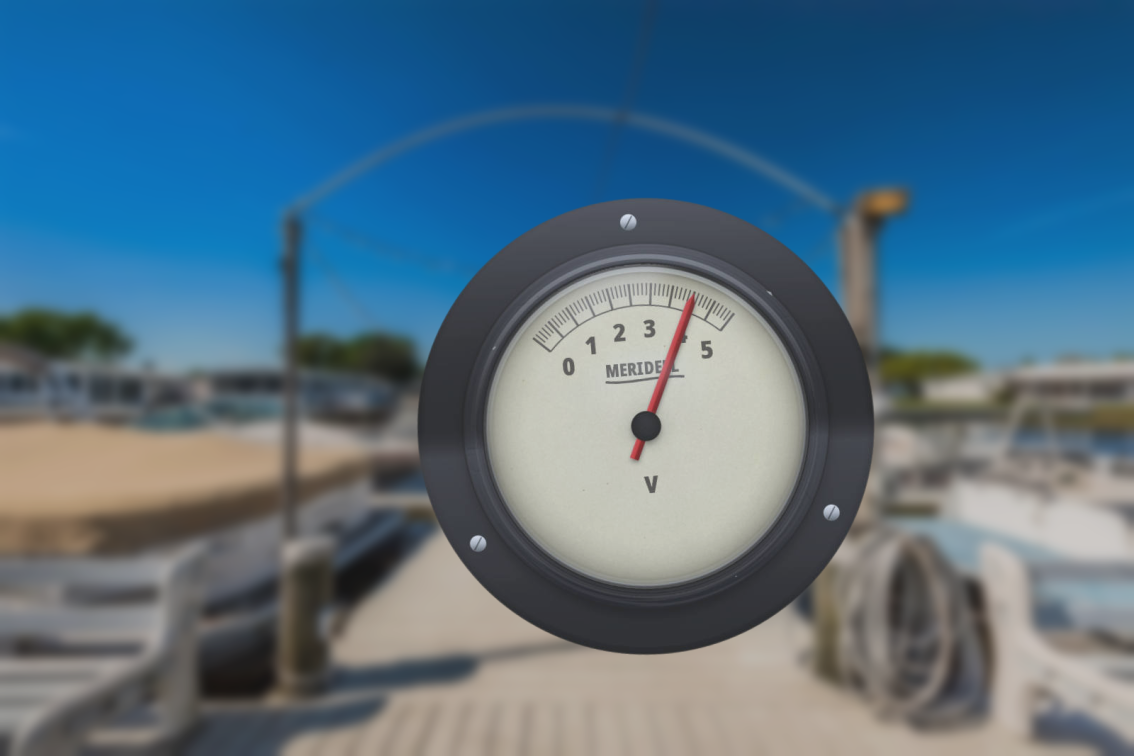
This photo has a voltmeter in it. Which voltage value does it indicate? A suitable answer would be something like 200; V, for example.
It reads 4; V
